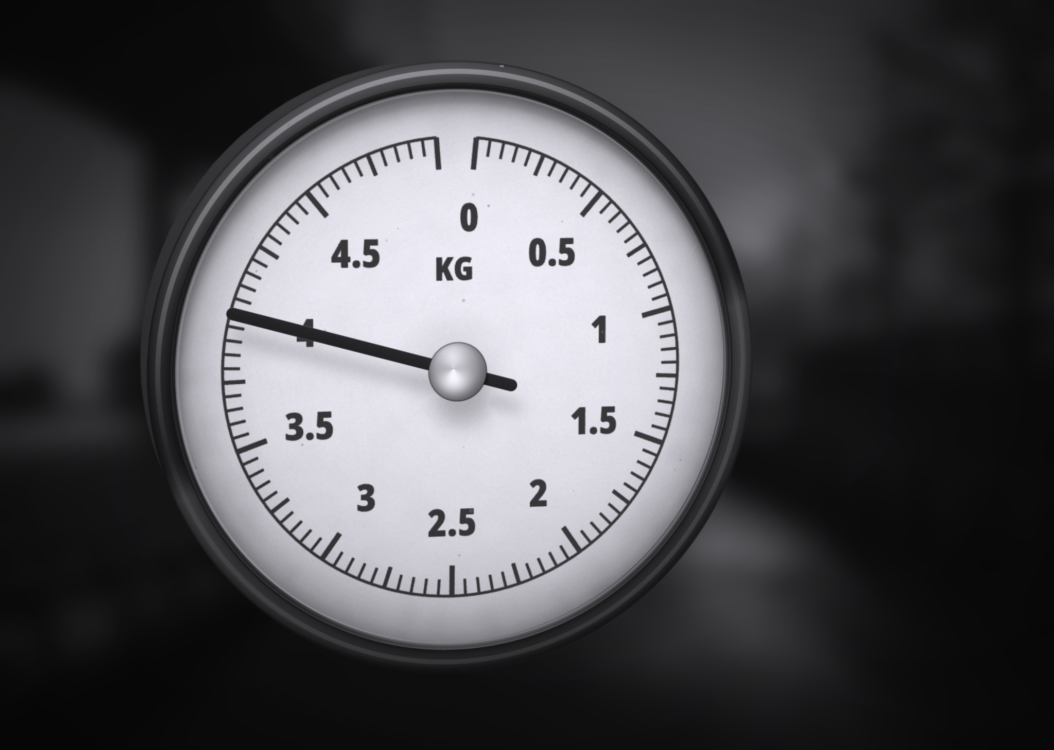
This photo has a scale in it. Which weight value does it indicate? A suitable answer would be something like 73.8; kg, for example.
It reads 4; kg
